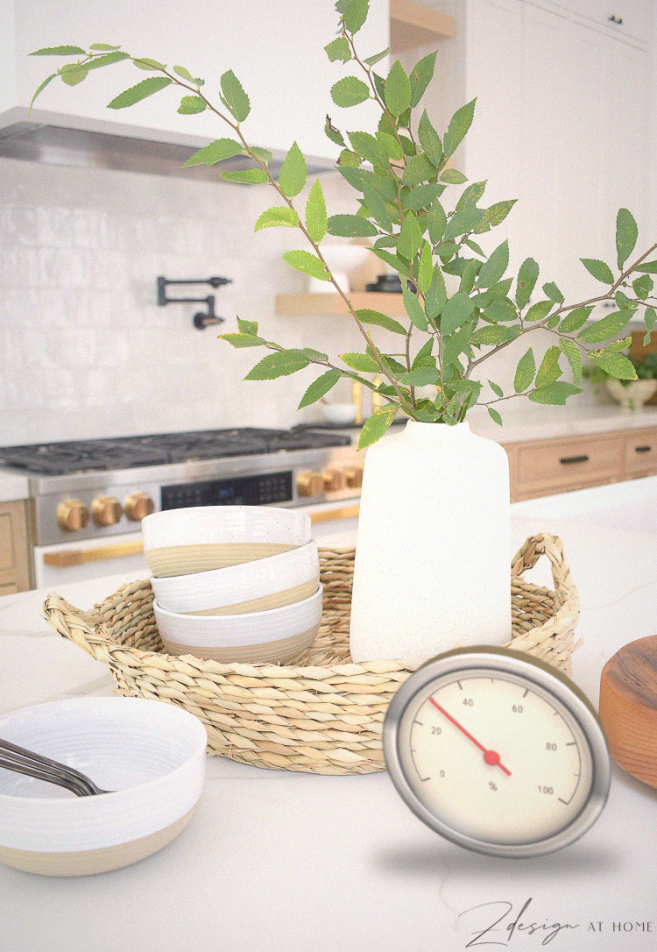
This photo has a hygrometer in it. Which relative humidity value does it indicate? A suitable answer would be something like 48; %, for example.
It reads 30; %
